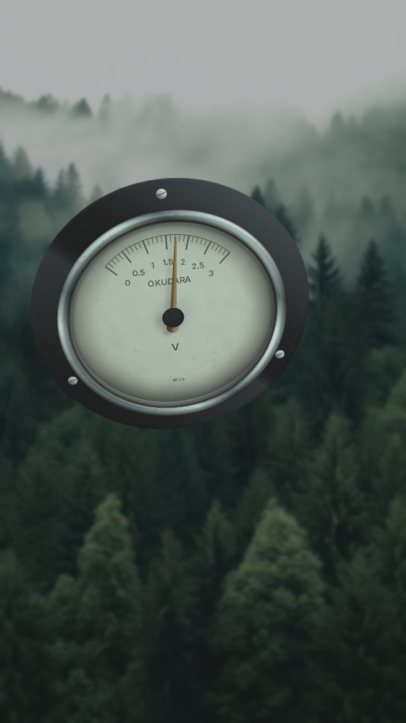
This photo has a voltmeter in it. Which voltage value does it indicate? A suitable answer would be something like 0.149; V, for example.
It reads 1.7; V
